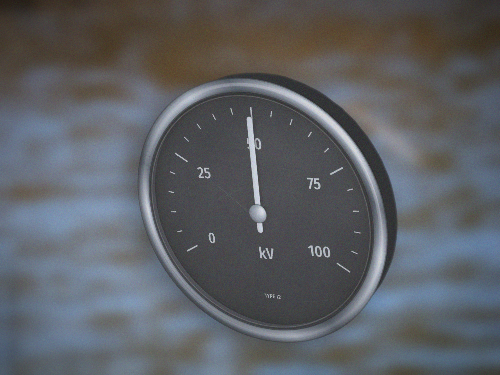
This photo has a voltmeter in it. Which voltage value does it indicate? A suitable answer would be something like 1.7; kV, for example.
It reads 50; kV
